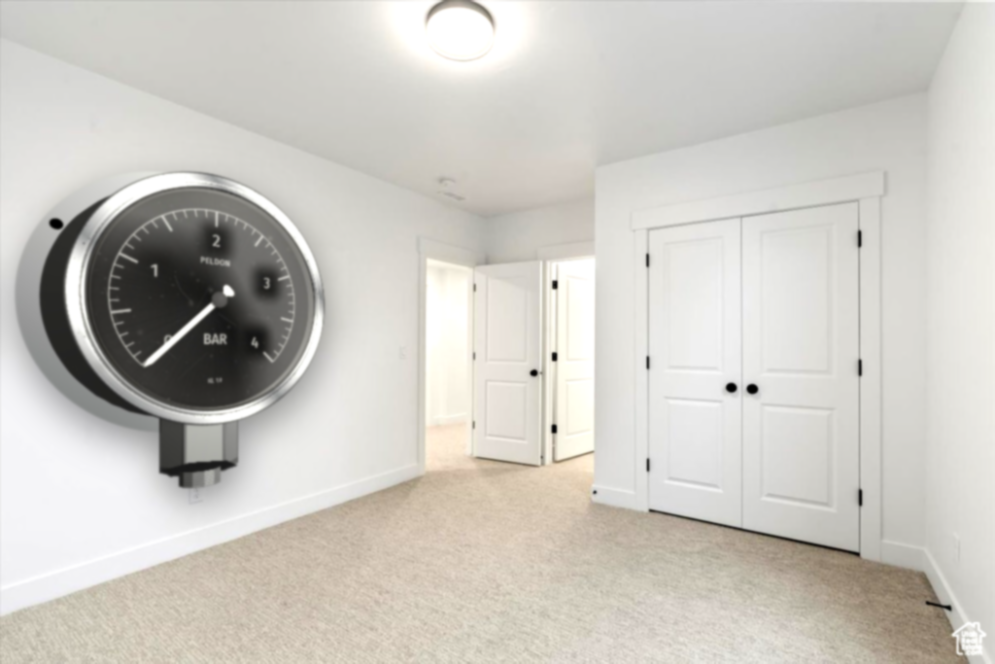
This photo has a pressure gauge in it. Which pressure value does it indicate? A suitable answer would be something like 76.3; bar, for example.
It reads 0; bar
